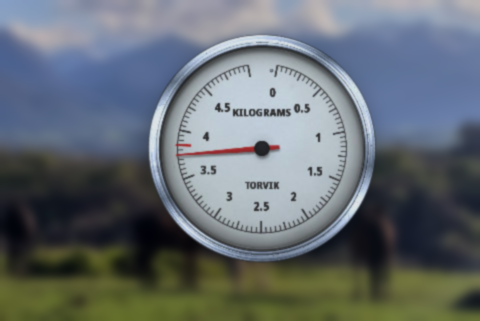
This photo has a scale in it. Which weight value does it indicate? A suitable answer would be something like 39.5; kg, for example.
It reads 3.75; kg
